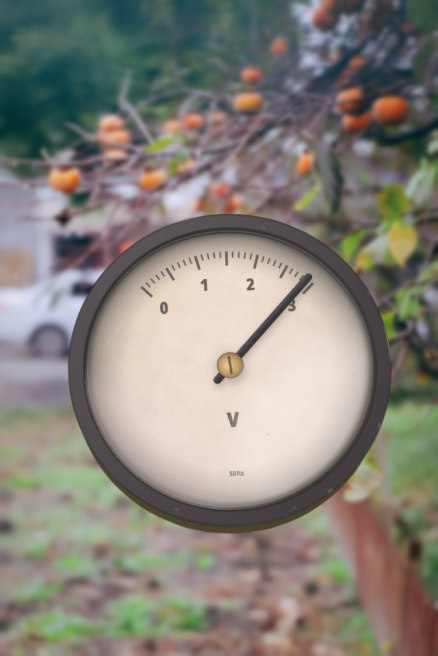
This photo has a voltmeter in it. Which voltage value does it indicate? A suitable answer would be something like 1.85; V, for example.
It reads 2.9; V
